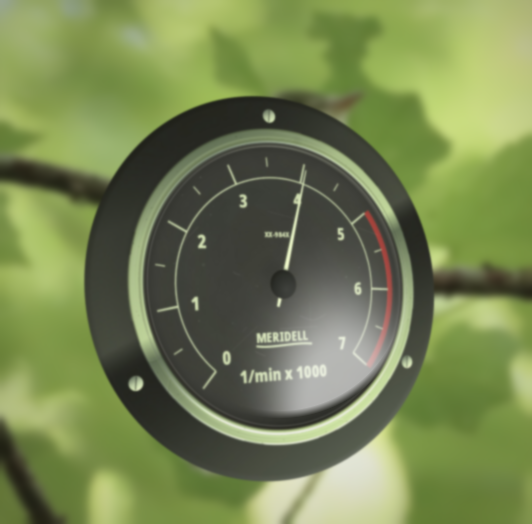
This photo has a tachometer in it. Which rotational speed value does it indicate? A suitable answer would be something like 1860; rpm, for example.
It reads 4000; rpm
